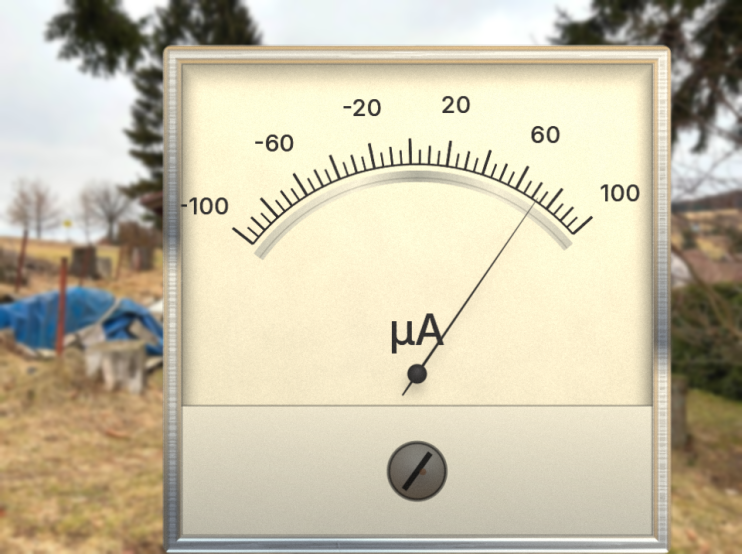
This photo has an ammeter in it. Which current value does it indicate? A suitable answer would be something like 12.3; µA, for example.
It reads 72.5; µA
